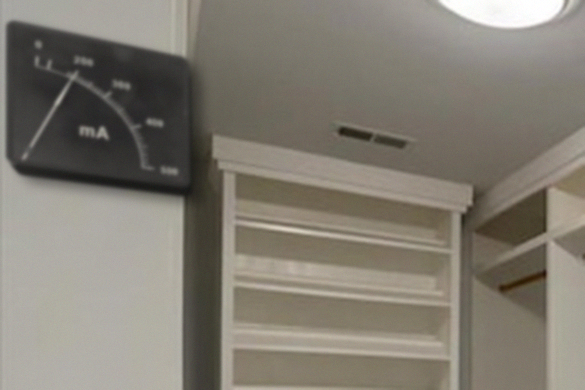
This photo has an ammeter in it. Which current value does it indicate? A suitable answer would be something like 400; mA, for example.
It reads 200; mA
